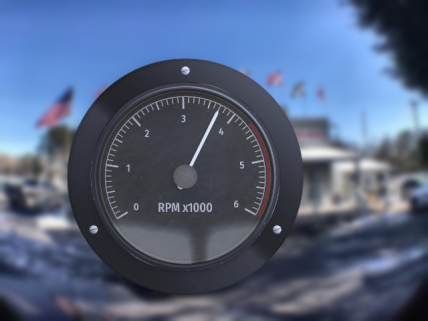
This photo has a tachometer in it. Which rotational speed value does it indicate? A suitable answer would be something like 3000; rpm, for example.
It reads 3700; rpm
